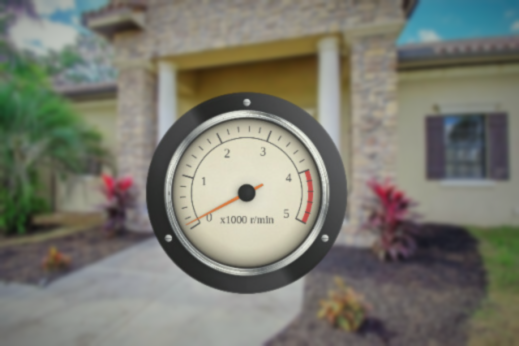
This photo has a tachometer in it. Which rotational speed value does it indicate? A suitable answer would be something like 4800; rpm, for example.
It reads 100; rpm
